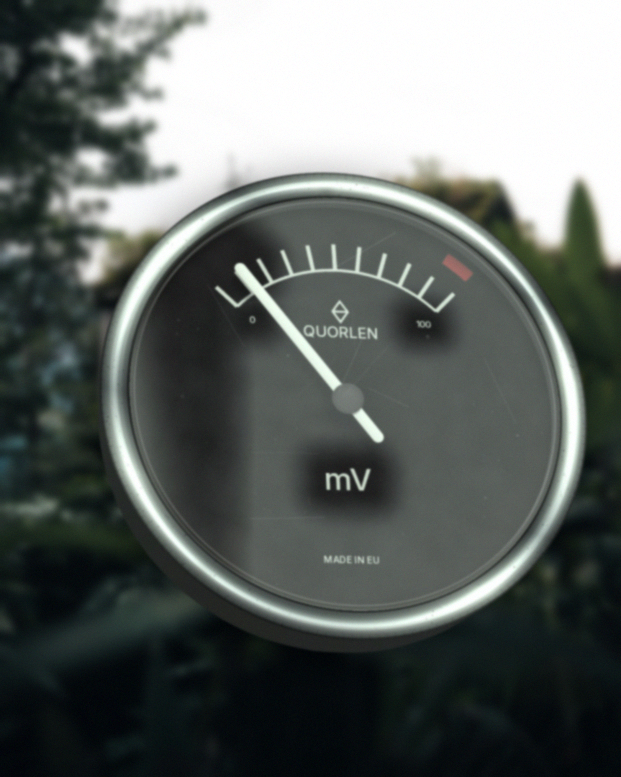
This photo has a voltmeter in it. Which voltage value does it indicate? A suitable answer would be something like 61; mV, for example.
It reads 10; mV
